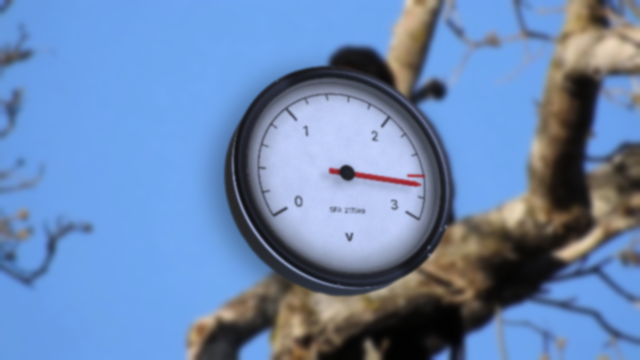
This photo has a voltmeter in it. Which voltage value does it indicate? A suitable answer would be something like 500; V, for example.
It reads 2.7; V
